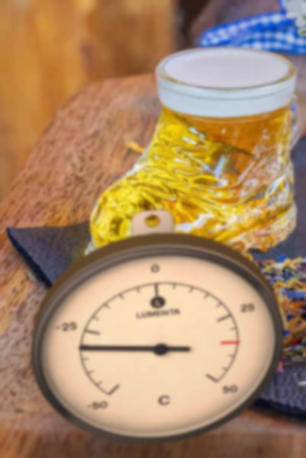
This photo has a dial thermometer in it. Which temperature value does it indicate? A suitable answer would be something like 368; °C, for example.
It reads -30; °C
